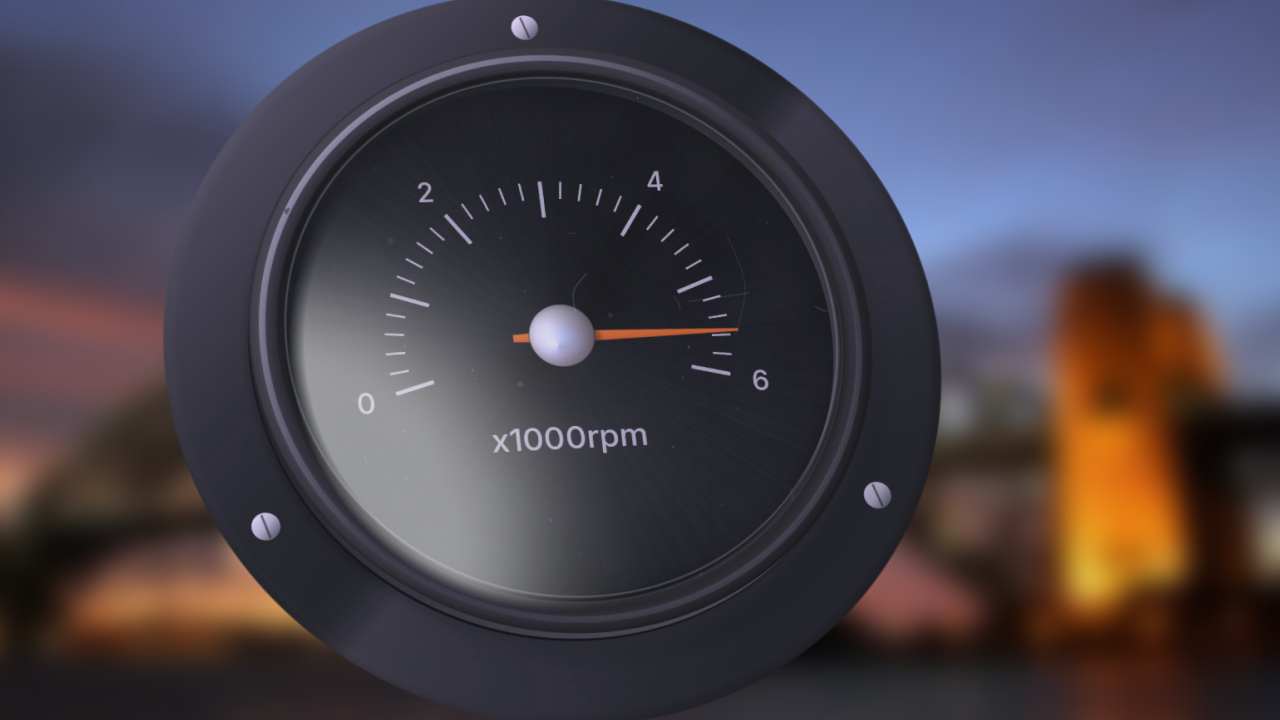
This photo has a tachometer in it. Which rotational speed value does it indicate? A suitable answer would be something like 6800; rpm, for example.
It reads 5600; rpm
